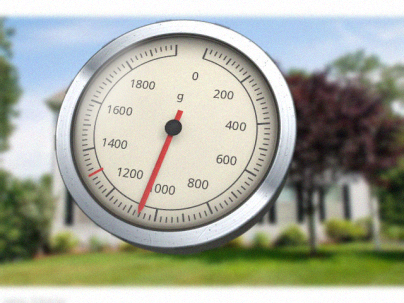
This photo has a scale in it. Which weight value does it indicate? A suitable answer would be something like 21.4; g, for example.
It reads 1060; g
